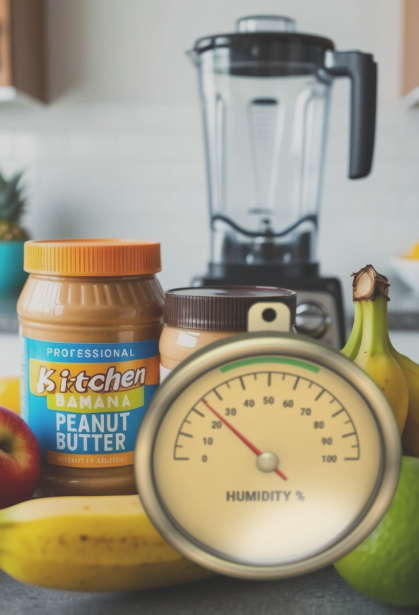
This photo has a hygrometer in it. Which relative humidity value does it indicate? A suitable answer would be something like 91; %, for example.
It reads 25; %
